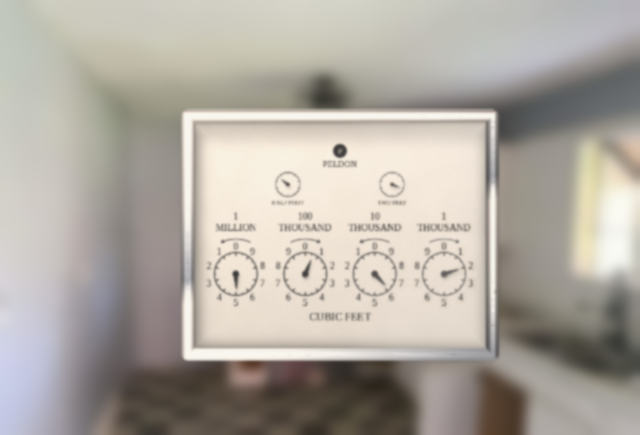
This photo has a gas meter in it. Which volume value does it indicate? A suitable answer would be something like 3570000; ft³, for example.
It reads 506200; ft³
